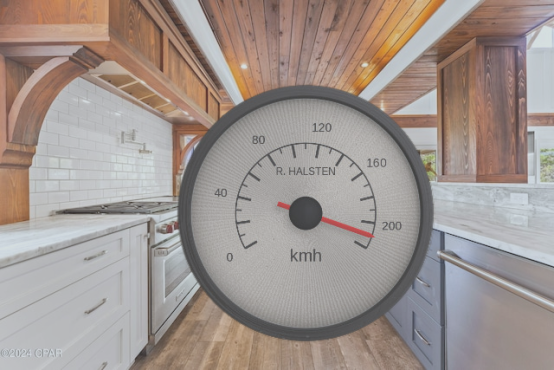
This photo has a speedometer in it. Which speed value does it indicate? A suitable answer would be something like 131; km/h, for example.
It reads 210; km/h
